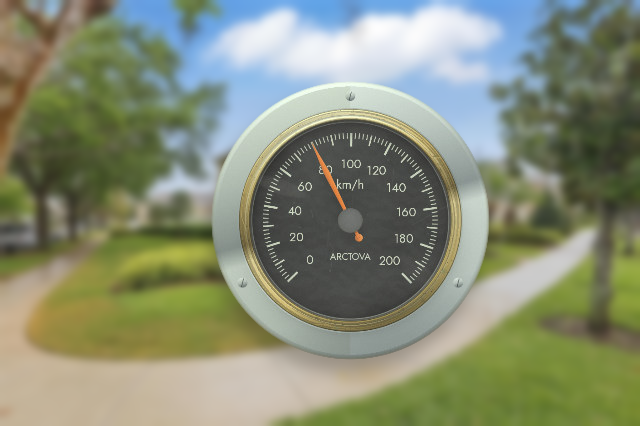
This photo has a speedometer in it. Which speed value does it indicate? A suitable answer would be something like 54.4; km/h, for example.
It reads 80; km/h
